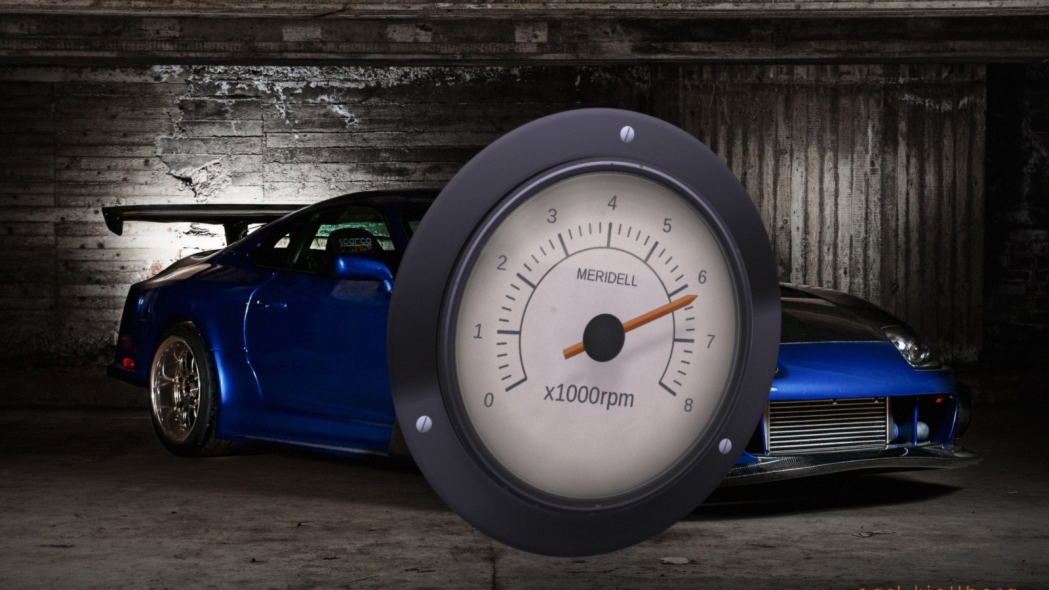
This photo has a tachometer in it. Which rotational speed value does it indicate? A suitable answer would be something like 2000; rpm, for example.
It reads 6200; rpm
